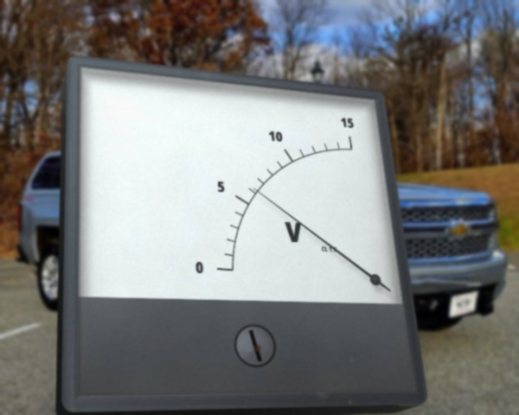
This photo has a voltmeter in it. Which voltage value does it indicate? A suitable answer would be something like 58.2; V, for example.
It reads 6; V
